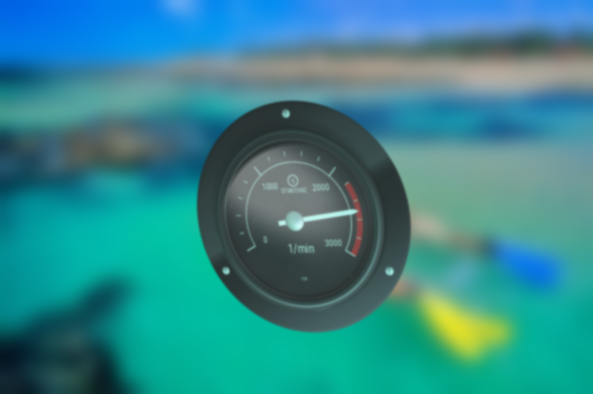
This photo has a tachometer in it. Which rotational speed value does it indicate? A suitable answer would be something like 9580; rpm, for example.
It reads 2500; rpm
